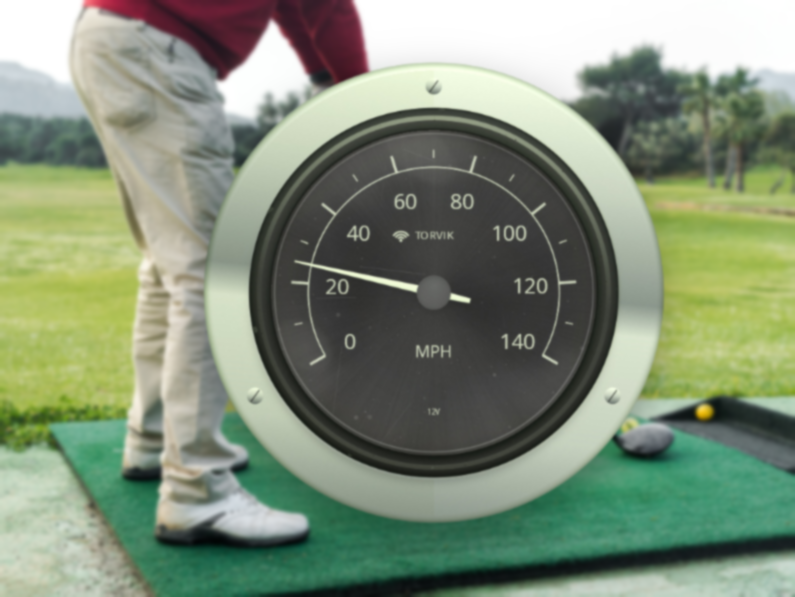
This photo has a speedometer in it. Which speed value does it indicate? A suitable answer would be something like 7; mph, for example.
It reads 25; mph
